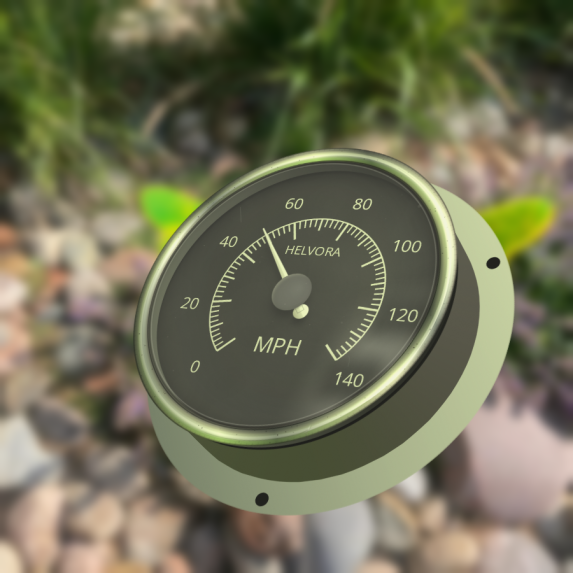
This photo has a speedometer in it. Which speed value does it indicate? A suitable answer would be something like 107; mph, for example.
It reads 50; mph
